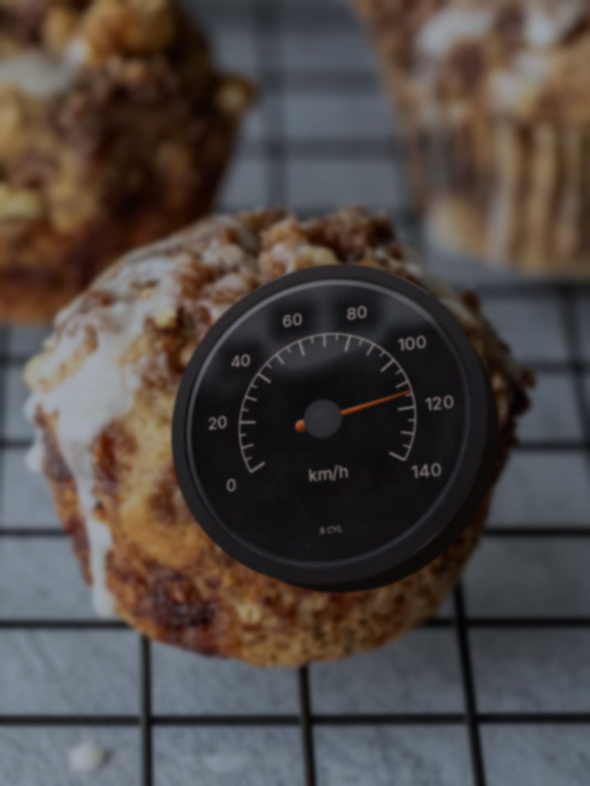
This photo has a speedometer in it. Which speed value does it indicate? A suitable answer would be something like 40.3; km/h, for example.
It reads 115; km/h
